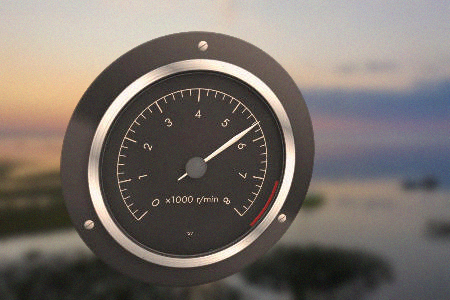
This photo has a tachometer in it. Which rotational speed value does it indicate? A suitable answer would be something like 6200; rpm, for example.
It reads 5600; rpm
